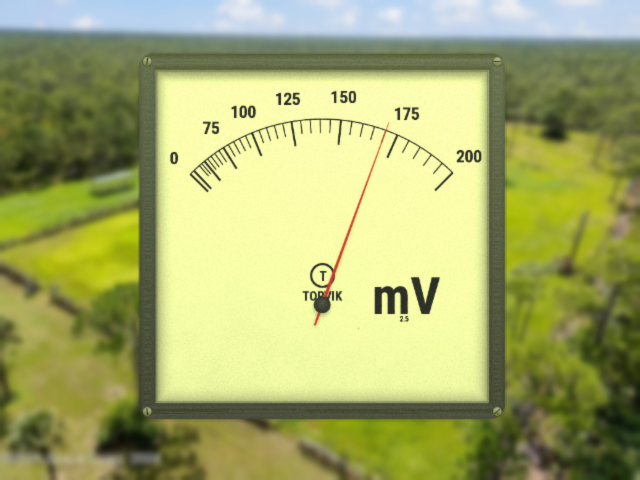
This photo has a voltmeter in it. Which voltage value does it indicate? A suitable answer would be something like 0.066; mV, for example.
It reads 170; mV
